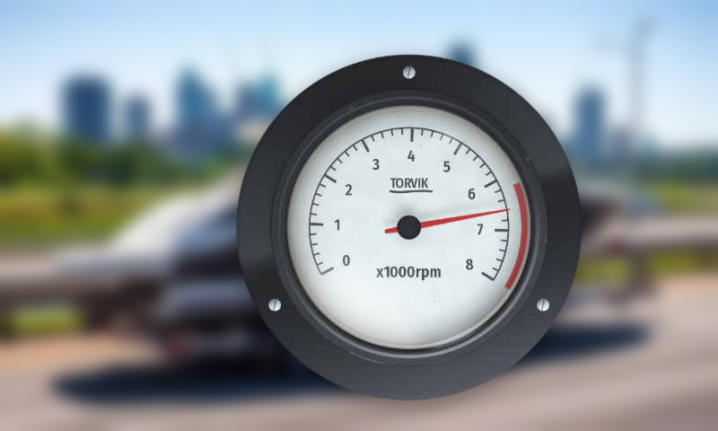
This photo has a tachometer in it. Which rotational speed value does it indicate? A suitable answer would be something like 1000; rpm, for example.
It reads 6600; rpm
